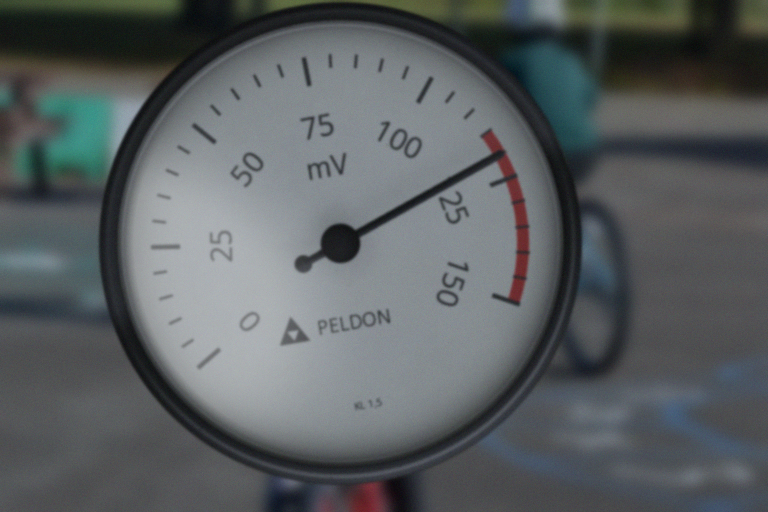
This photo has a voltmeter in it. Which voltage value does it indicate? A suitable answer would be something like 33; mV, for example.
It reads 120; mV
